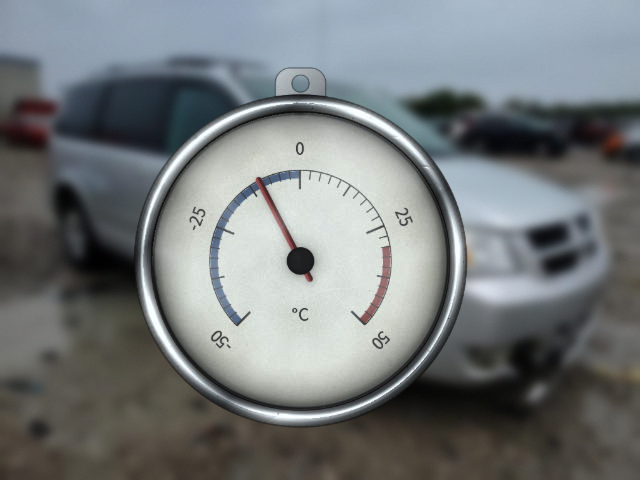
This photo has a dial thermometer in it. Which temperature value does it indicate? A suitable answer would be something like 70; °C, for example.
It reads -10; °C
